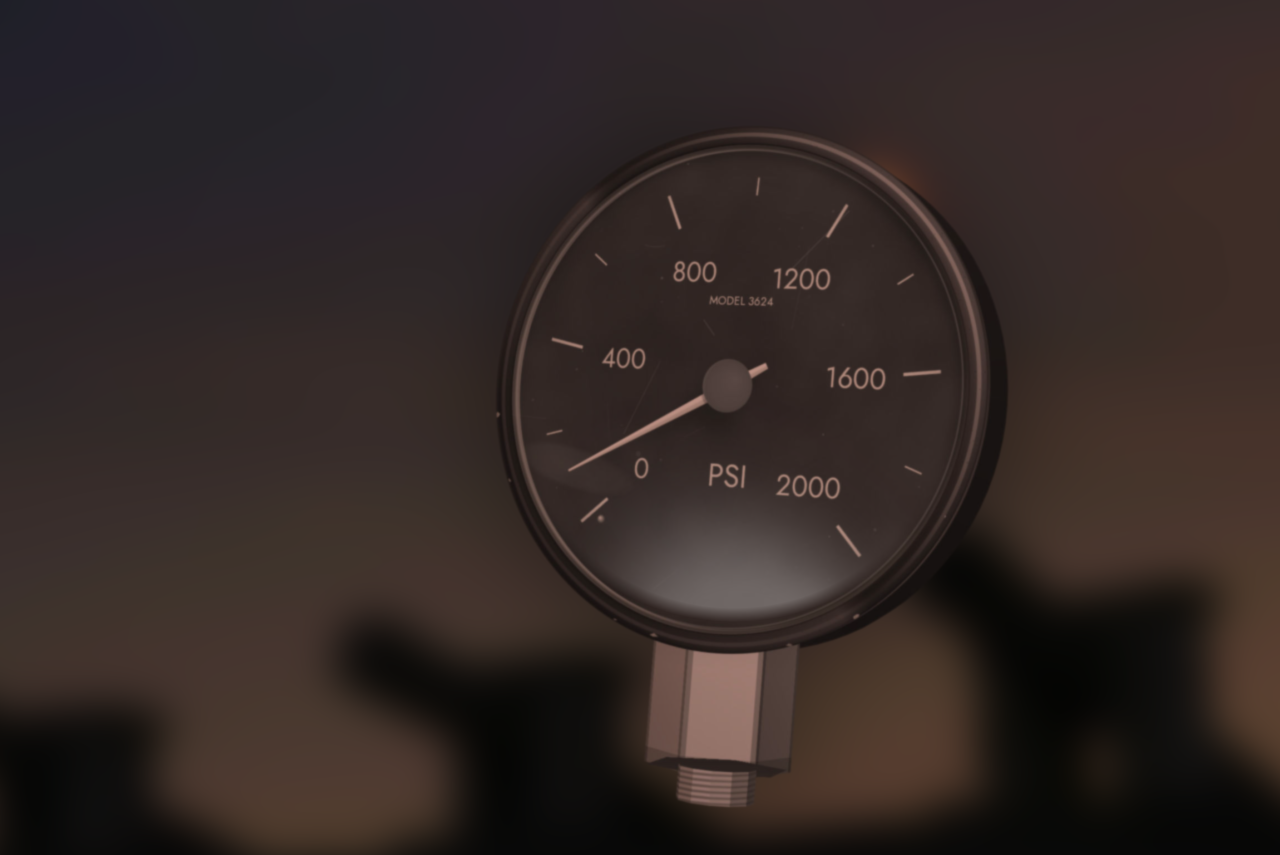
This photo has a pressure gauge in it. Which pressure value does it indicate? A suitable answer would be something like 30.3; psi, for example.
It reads 100; psi
